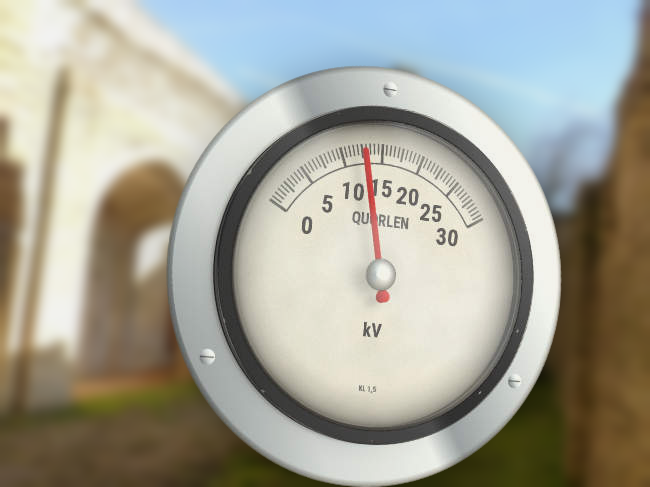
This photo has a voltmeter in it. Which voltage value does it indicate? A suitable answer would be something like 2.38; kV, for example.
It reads 12.5; kV
